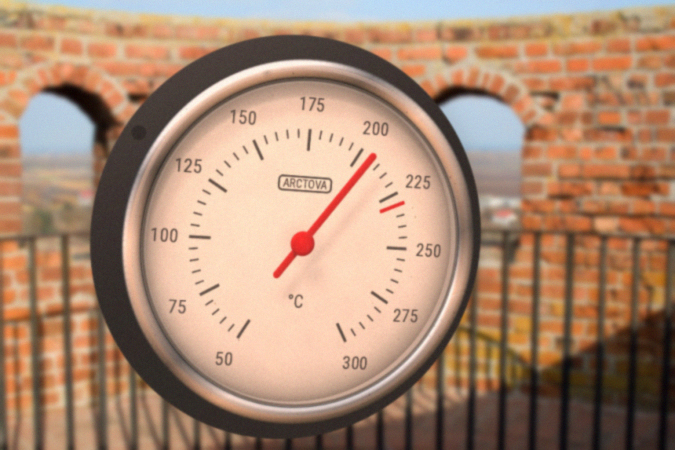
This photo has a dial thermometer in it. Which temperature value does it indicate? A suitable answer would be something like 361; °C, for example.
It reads 205; °C
